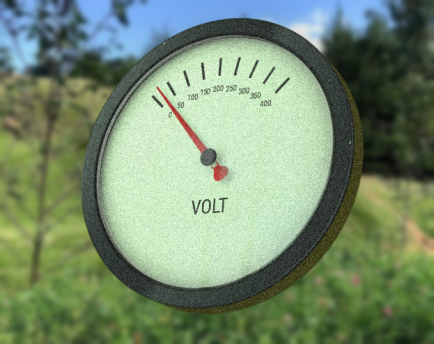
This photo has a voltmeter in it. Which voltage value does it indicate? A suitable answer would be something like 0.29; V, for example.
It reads 25; V
